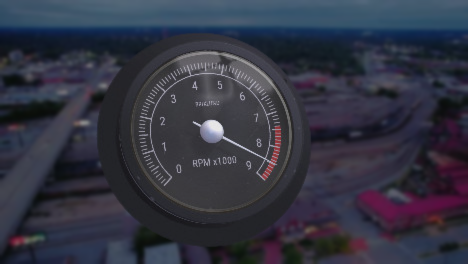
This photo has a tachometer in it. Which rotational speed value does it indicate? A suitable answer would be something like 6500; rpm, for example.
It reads 8500; rpm
